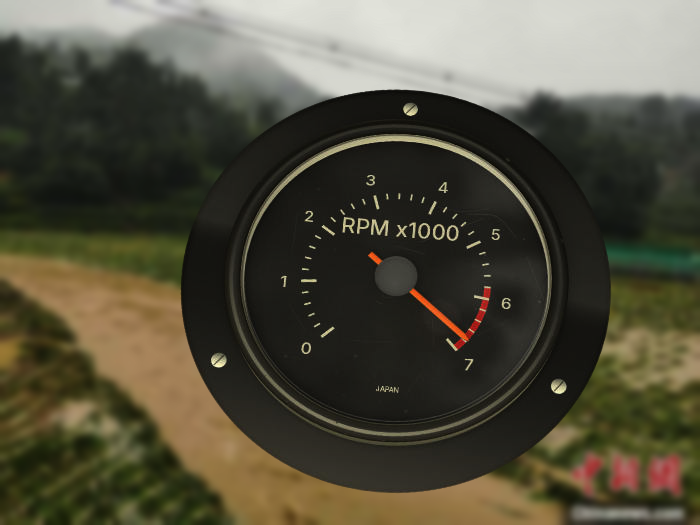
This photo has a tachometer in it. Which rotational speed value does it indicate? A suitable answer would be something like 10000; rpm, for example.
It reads 6800; rpm
